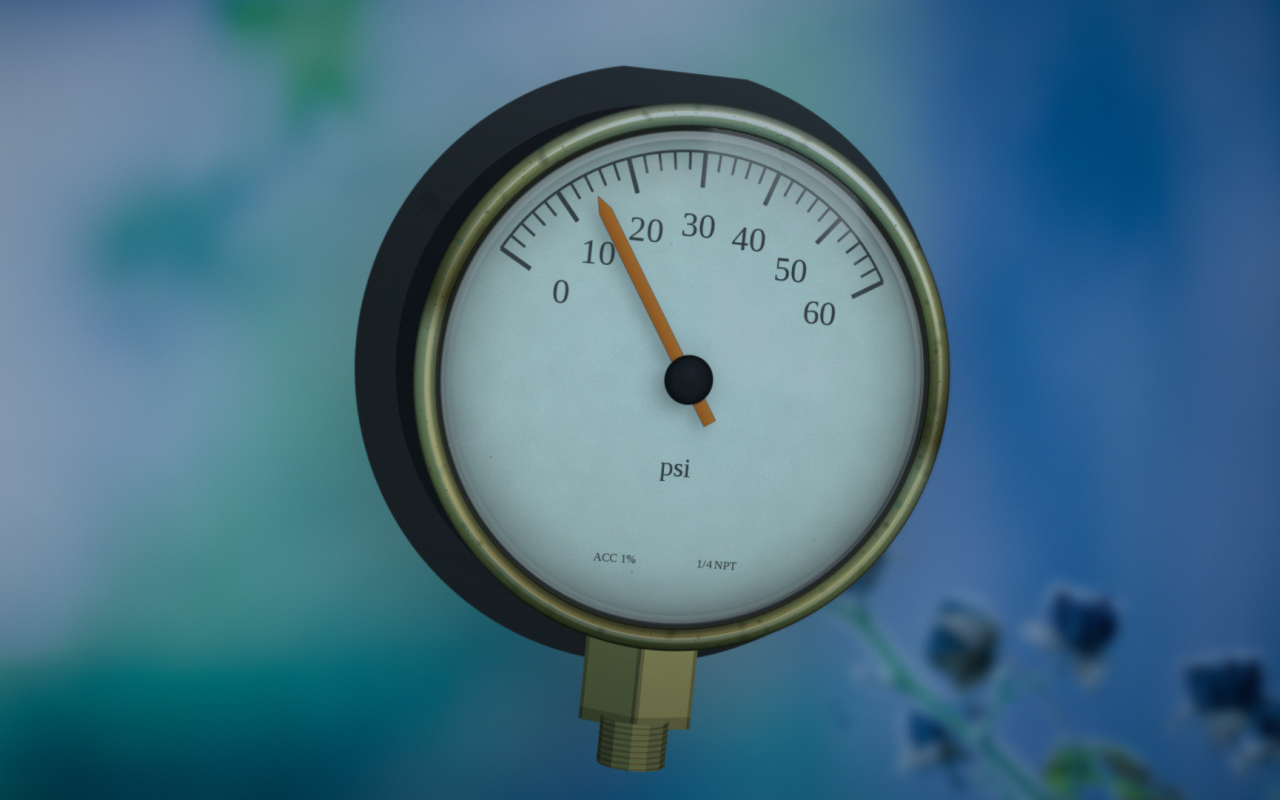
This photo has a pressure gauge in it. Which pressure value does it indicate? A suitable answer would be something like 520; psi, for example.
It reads 14; psi
